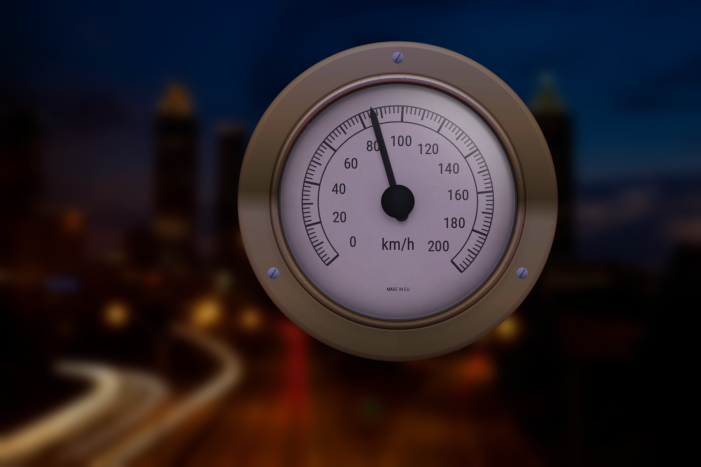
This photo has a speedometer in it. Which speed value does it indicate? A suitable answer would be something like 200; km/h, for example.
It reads 86; km/h
